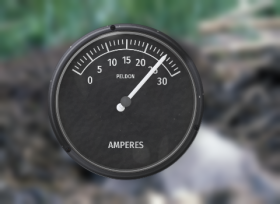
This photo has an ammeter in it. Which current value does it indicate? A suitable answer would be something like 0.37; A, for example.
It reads 25; A
